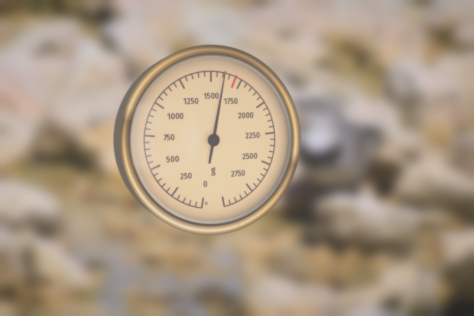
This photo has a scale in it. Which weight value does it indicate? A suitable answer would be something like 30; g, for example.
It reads 1600; g
